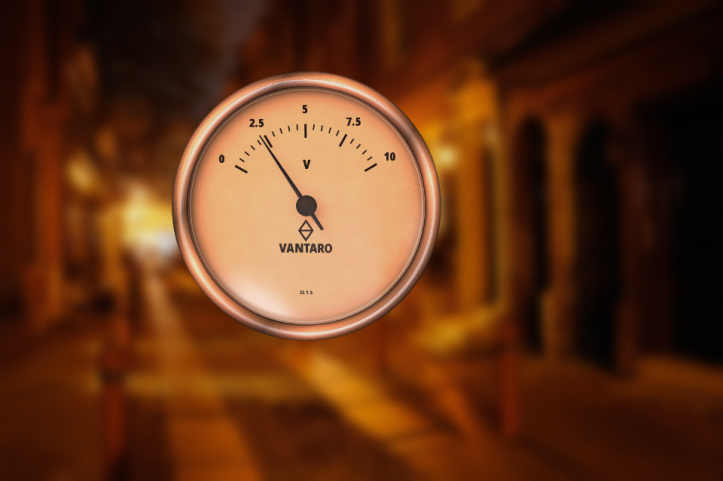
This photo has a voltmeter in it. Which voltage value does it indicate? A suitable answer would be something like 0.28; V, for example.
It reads 2.25; V
